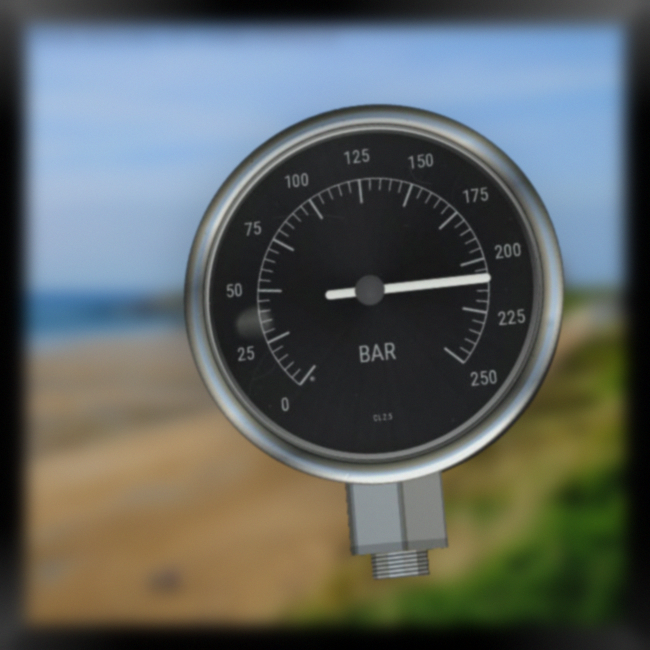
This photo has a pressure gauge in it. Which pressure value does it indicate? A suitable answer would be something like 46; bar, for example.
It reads 210; bar
